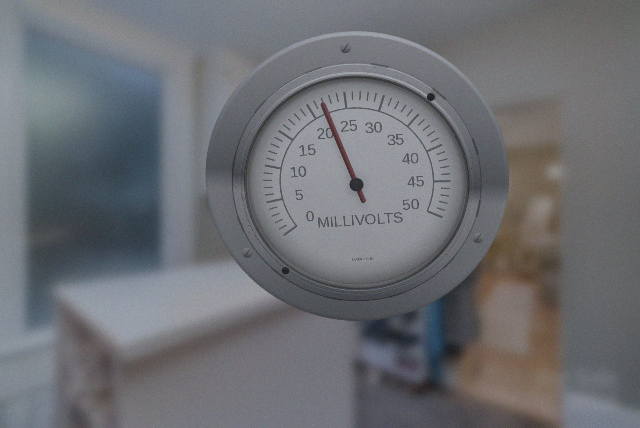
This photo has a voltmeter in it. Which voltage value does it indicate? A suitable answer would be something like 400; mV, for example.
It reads 22; mV
